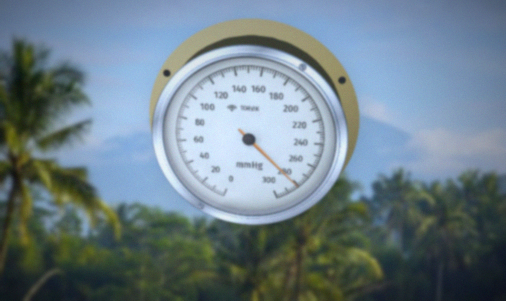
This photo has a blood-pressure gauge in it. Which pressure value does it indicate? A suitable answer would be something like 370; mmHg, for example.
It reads 280; mmHg
